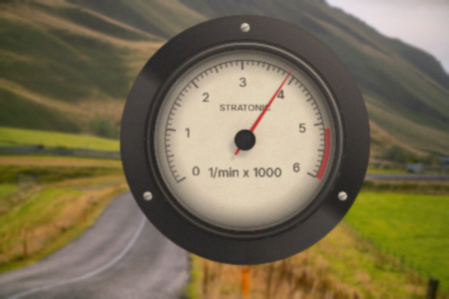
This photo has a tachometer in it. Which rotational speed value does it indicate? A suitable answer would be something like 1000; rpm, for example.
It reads 3900; rpm
